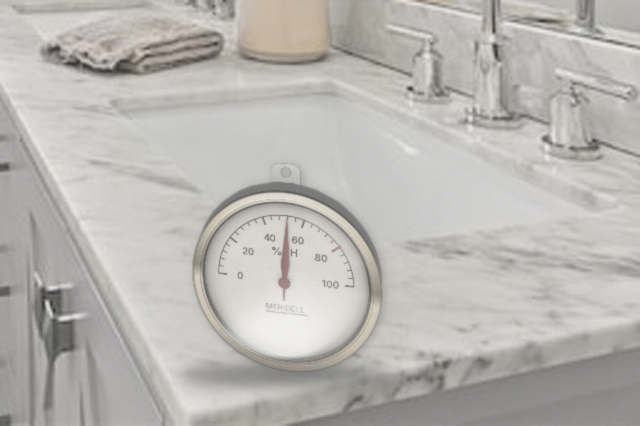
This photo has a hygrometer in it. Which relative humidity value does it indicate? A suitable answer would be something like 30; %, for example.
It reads 52; %
